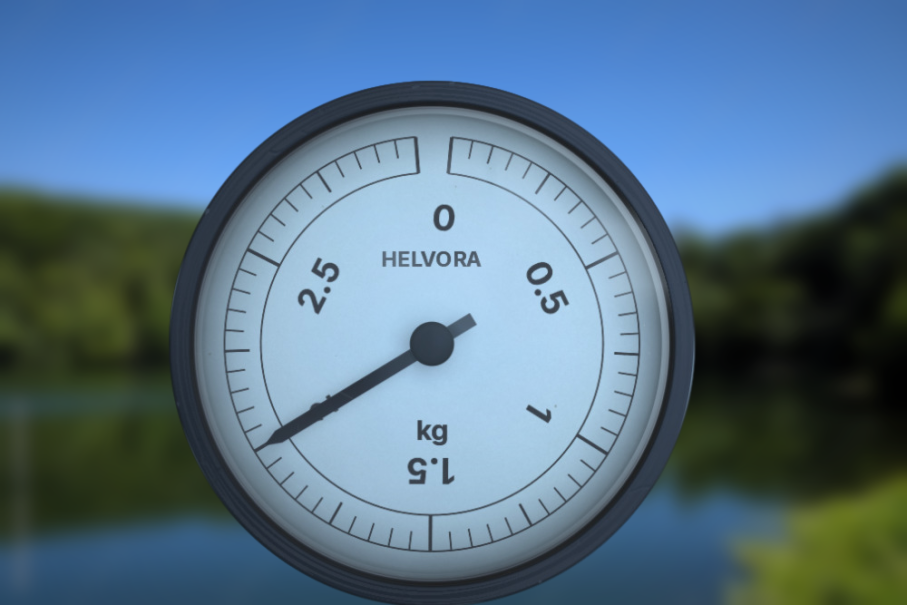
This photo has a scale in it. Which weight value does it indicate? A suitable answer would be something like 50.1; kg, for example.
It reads 2; kg
